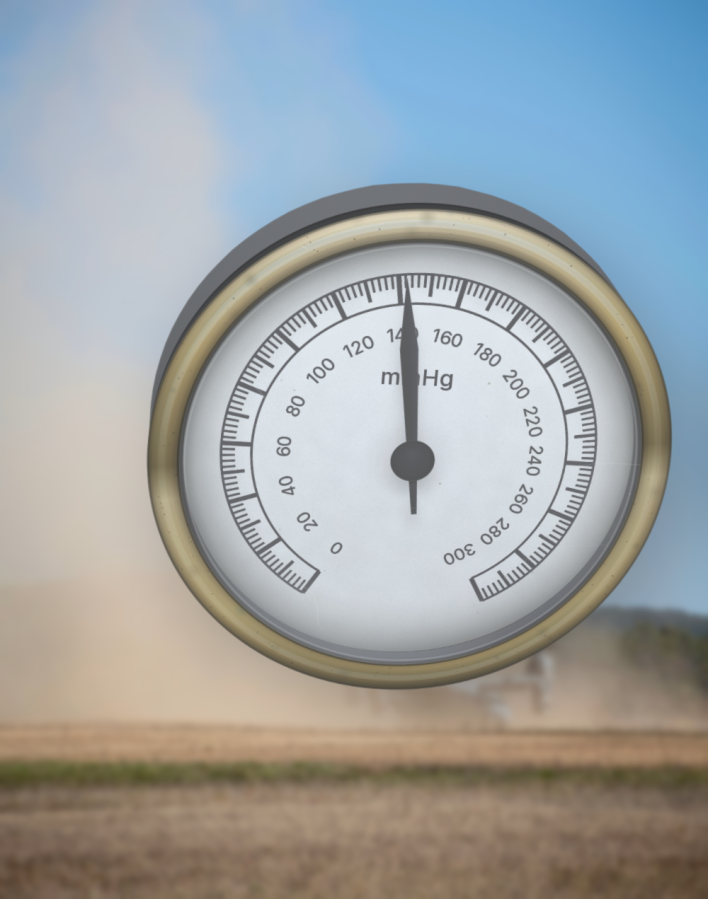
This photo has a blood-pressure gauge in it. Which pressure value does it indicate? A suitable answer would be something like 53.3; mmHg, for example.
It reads 142; mmHg
